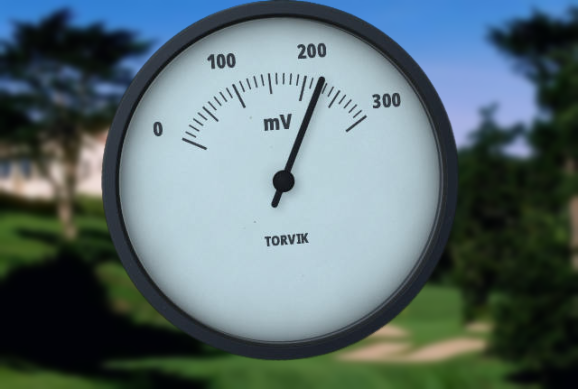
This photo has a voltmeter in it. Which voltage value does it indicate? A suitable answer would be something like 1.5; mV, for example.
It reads 220; mV
